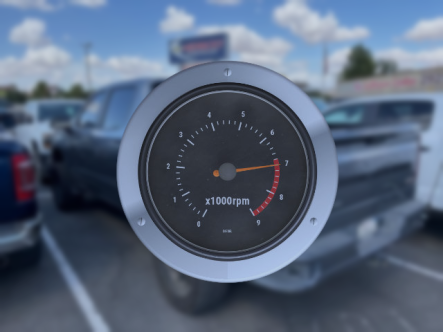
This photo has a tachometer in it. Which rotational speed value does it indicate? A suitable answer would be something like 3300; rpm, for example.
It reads 7000; rpm
